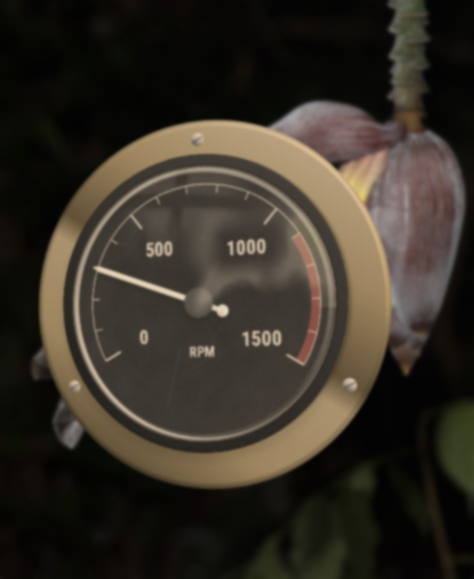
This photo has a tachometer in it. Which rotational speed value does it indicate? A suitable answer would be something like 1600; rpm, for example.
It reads 300; rpm
